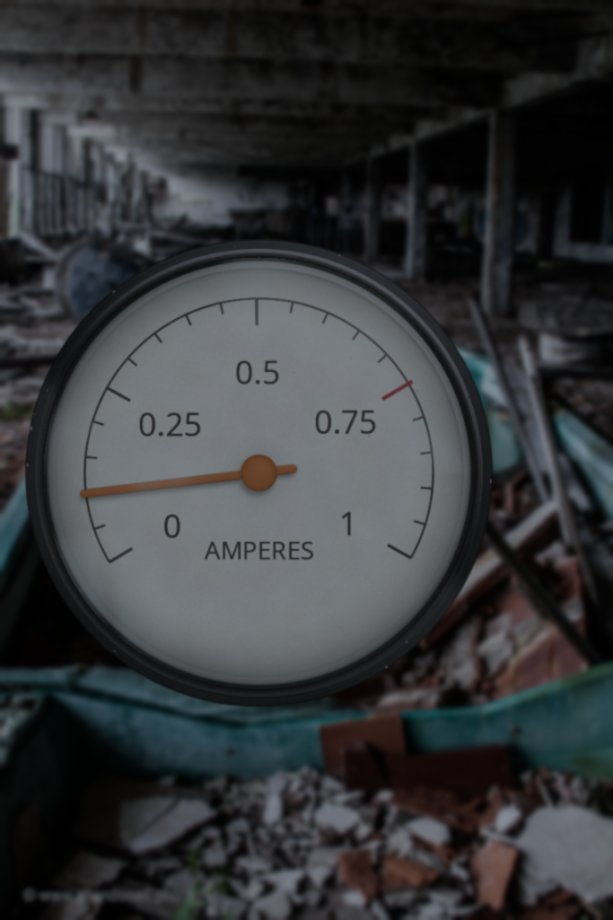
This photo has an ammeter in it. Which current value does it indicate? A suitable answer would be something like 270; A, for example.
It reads 0.1; A
